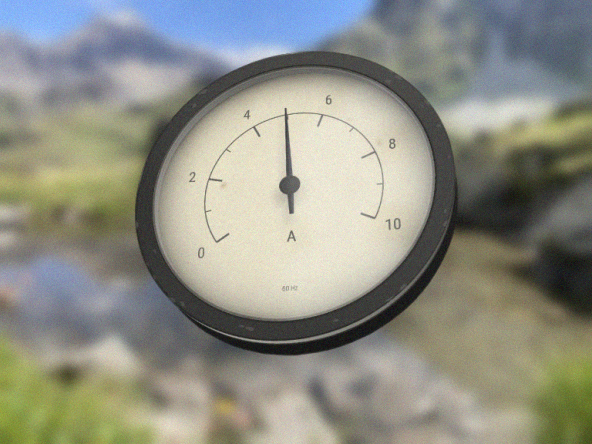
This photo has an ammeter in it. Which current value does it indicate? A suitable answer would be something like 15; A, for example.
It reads 5; A
